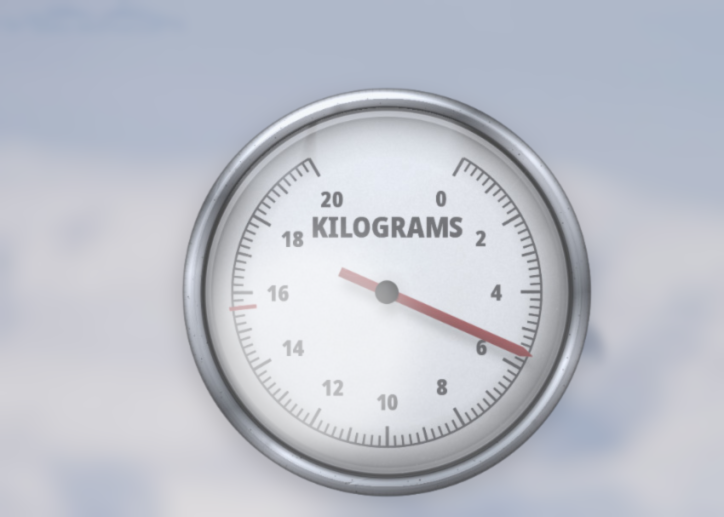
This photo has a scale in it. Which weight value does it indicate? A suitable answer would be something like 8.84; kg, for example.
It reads 5.6; kg
